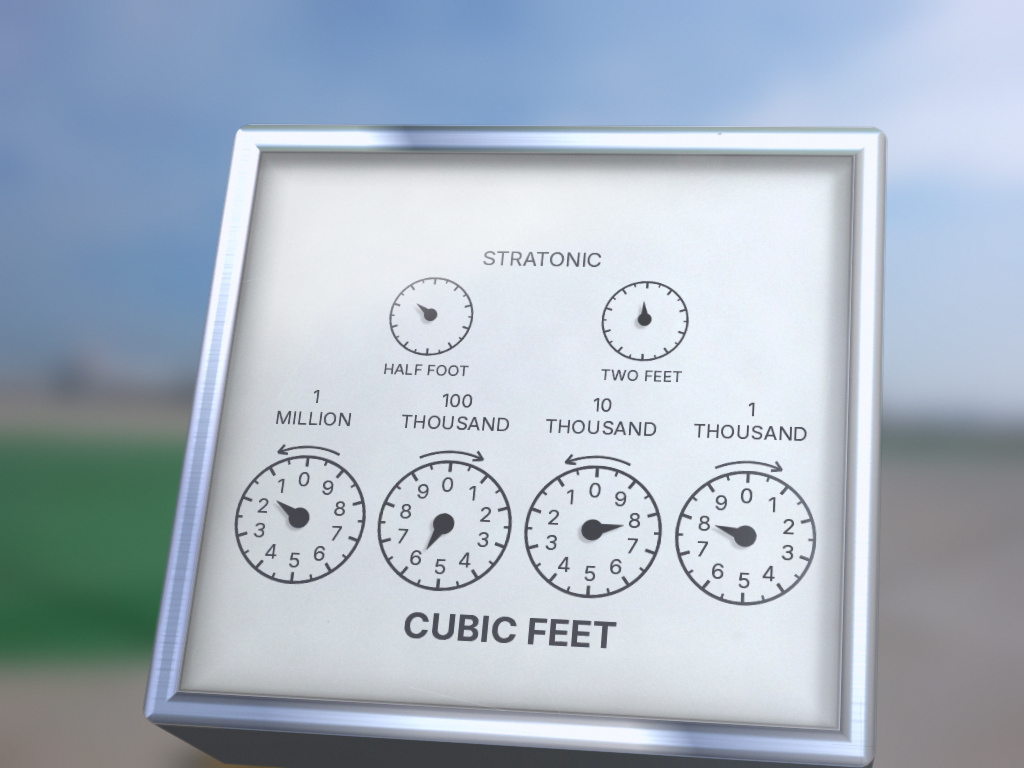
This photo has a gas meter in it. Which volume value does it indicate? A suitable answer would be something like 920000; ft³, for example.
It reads 157800; ft³
